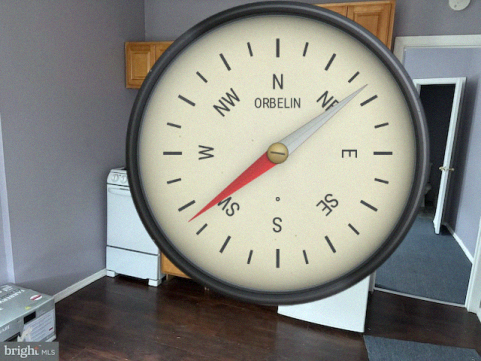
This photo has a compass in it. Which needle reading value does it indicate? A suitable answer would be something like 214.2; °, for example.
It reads 232.5; °
